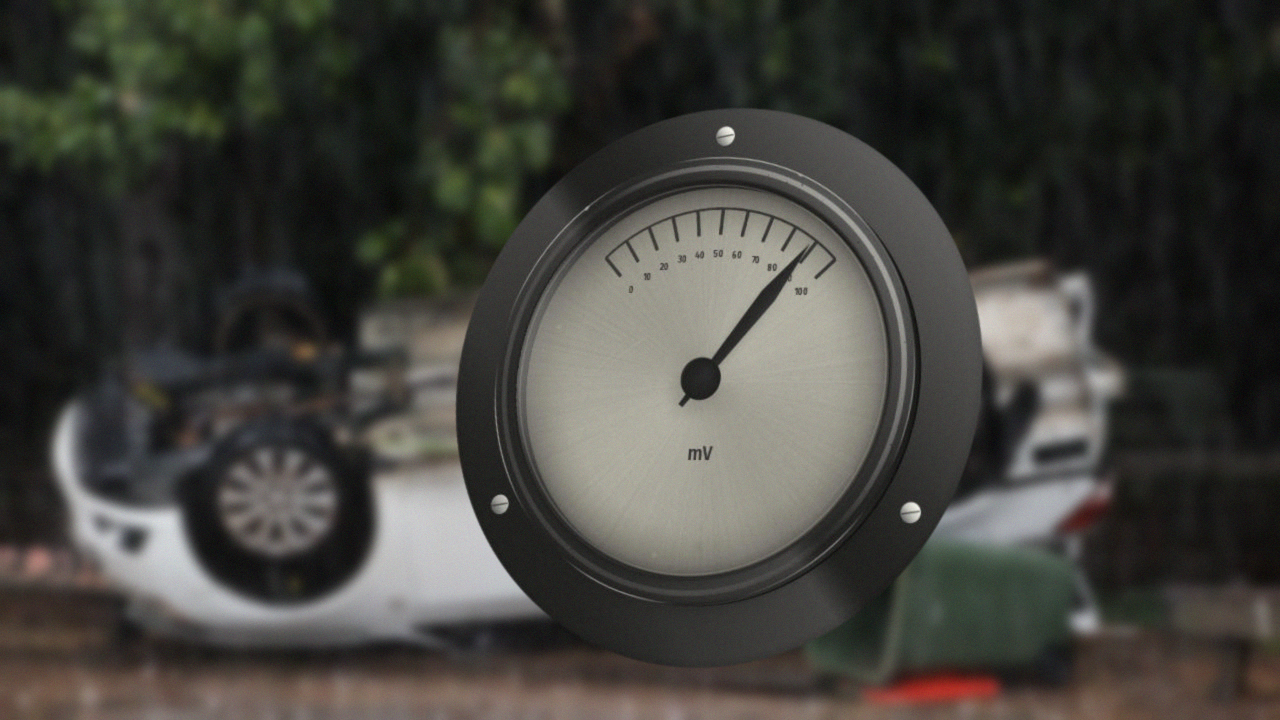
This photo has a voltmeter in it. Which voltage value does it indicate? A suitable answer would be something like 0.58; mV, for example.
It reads 90; mV
